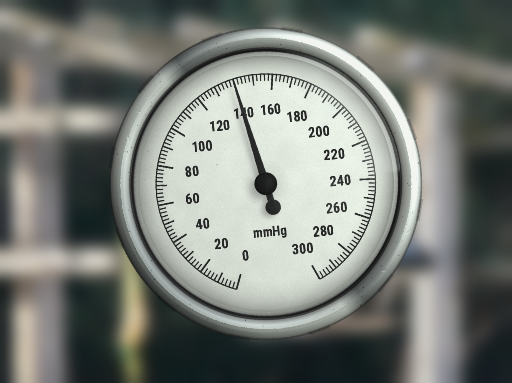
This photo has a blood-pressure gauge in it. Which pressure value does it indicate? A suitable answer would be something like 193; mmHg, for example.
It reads 140; mmHg
